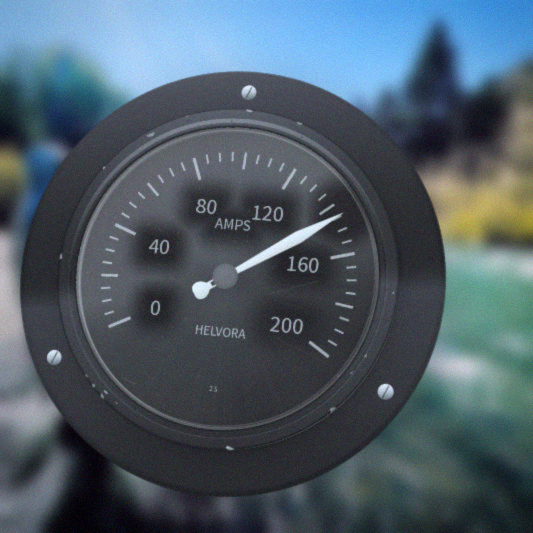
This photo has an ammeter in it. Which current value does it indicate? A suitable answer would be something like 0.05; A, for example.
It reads 145; A
